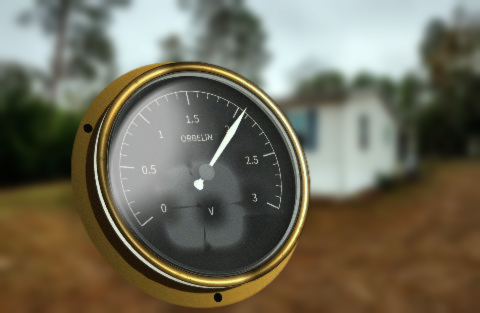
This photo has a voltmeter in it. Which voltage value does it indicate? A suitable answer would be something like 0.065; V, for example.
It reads 2.05; V
